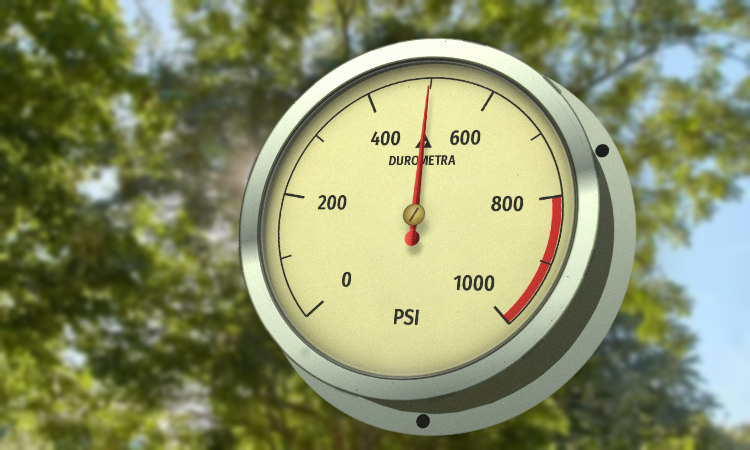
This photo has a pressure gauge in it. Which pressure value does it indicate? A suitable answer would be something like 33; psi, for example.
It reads 500; psi
